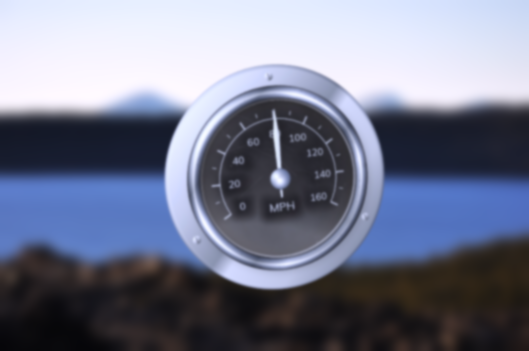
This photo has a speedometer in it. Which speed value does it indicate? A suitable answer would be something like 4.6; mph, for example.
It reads 80; mph
